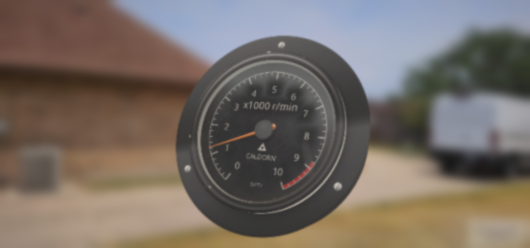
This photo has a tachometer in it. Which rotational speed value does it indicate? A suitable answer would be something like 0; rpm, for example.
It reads 1200; rpm
